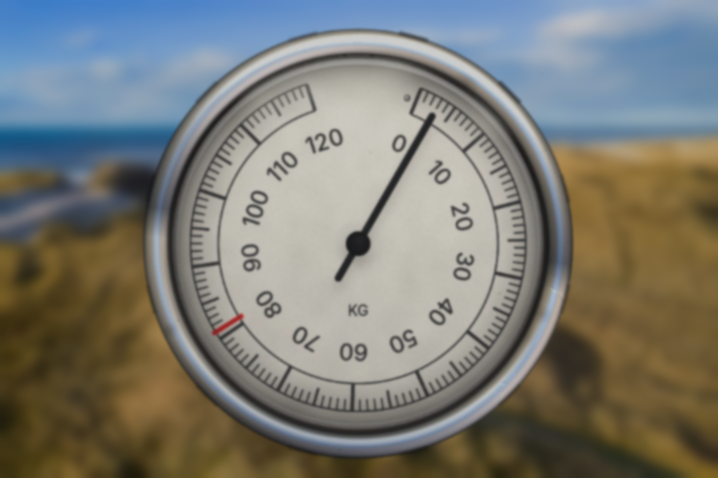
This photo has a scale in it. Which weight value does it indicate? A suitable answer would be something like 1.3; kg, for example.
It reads 3; kg
